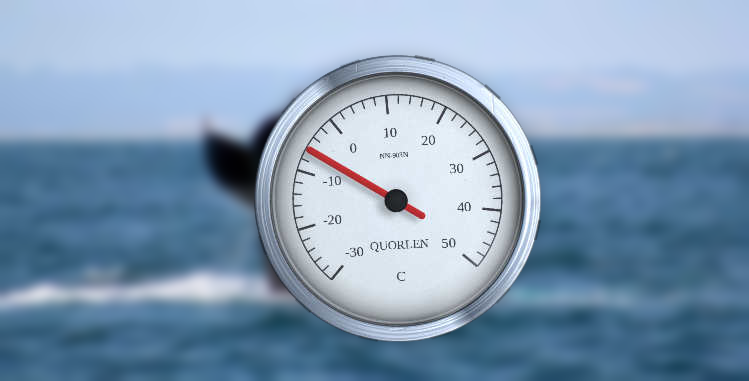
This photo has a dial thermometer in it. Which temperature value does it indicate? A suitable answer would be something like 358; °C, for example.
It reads -6; °C
